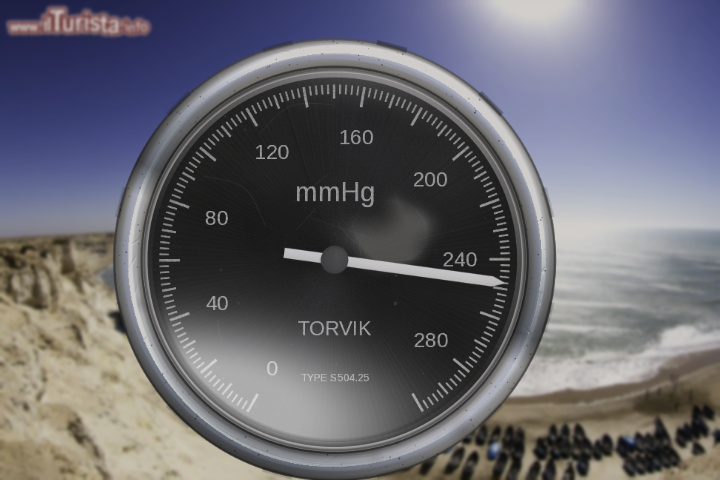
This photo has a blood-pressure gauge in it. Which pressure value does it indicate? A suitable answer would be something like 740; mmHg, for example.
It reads 248; mmHg
